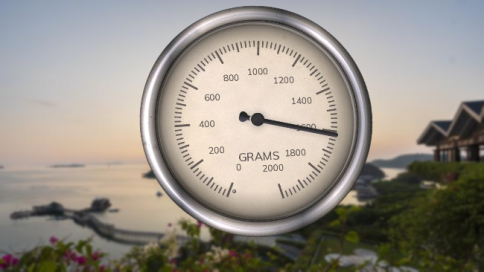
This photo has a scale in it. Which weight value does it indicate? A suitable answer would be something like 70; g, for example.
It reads 1620; g
